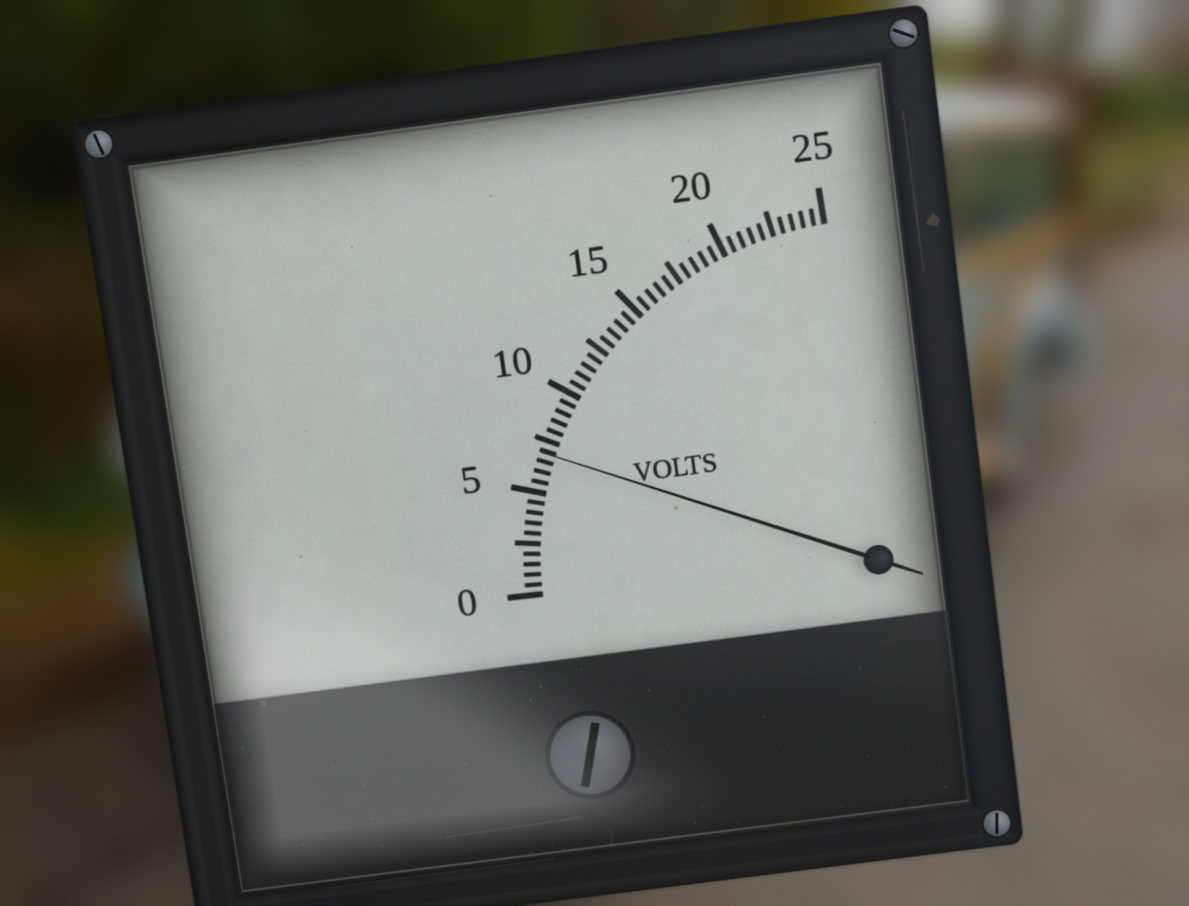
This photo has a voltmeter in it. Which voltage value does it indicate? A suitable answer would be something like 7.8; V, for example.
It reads 7; V
